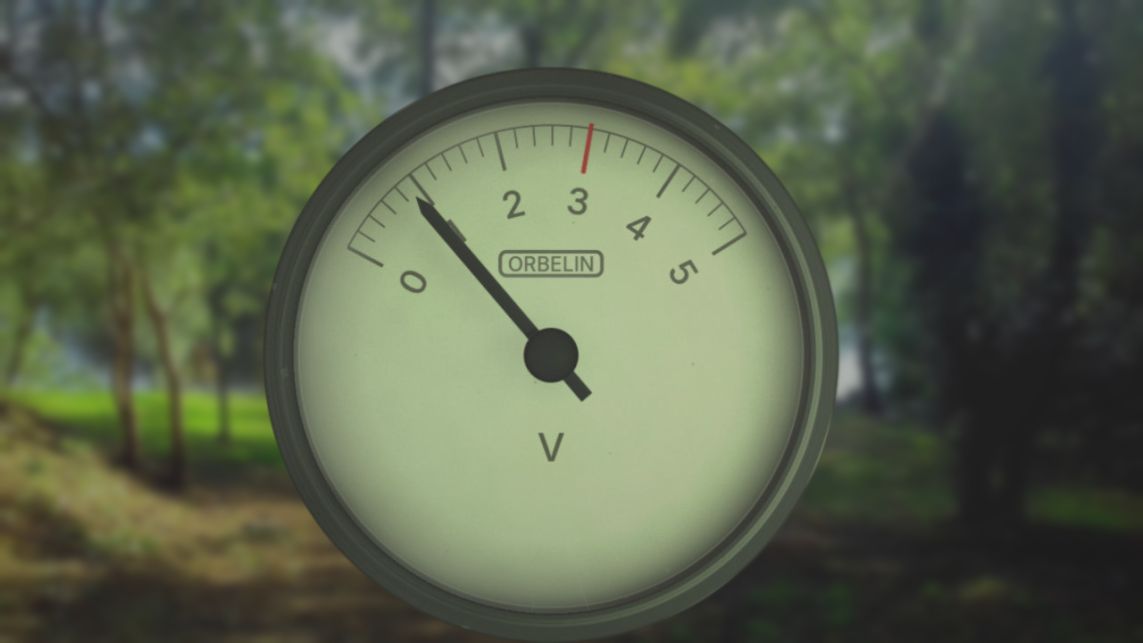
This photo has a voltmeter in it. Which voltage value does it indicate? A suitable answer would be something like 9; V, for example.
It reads 0.9; V
